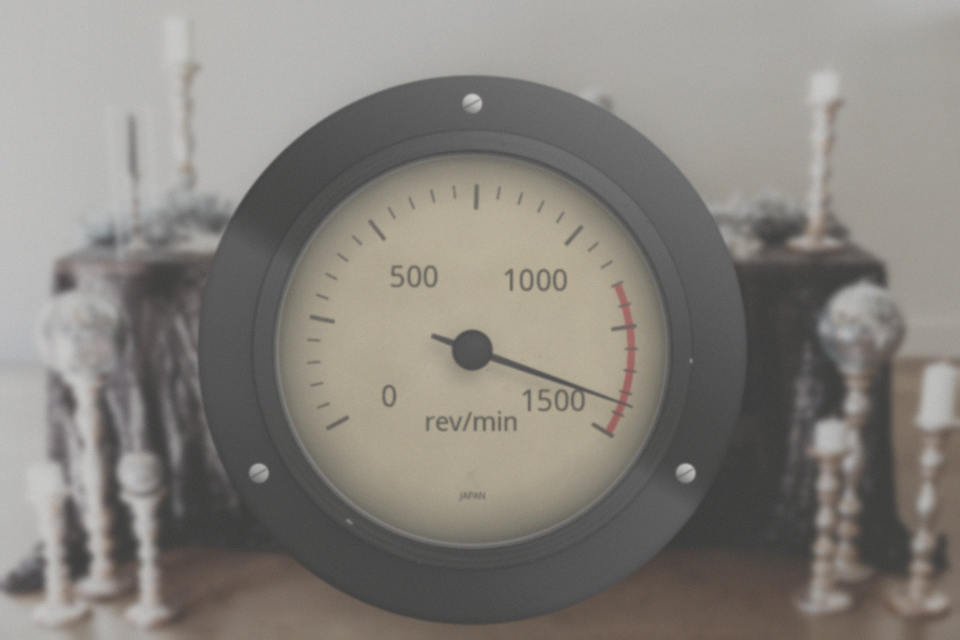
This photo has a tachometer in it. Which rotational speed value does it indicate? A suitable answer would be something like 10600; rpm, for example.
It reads 1425; rpm
